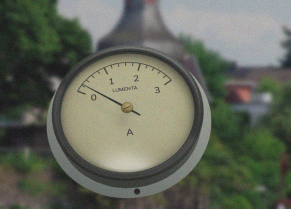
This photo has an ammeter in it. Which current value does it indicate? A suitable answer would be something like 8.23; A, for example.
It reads 0.2; A
